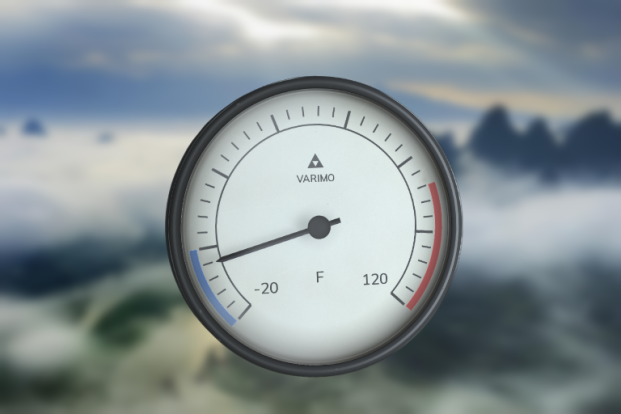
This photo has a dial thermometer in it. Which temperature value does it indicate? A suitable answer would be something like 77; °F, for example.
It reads -4; °F
